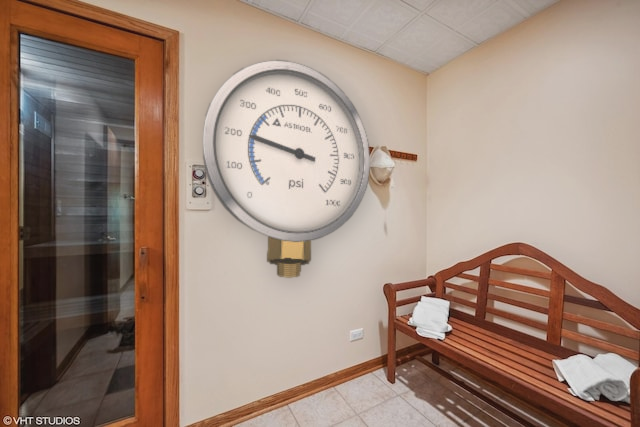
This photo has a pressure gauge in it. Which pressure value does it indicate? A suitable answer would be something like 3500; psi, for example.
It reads 200; psi
